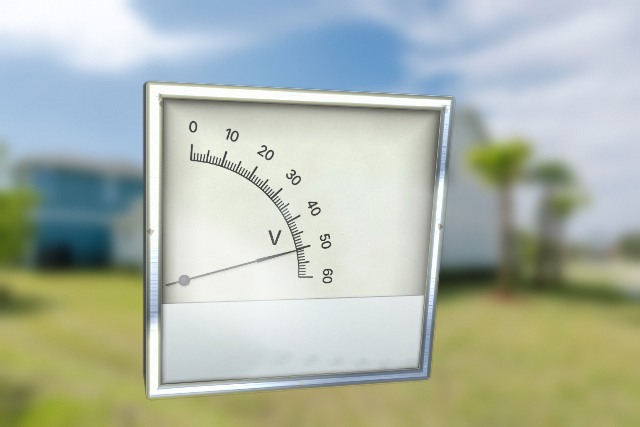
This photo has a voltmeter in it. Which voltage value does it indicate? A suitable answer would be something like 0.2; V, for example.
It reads 50; V
